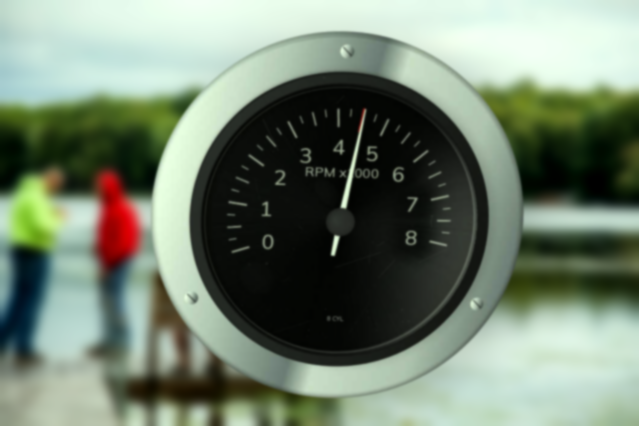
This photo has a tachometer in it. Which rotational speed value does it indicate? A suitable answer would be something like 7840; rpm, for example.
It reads 4500; rpm
